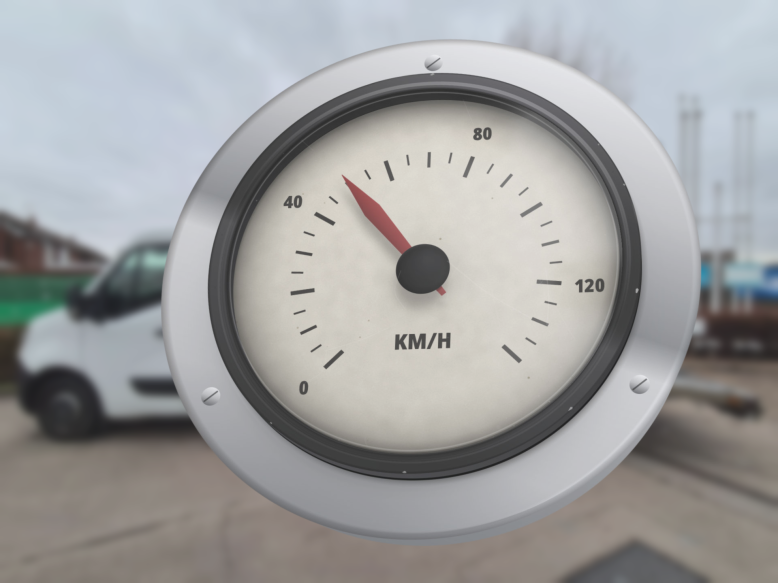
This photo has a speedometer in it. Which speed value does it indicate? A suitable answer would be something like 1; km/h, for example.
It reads 50; km/h
